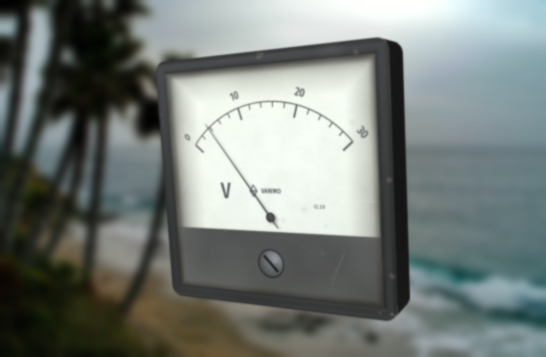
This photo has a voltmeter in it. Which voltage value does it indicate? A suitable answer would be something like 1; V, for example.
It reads 4; V
